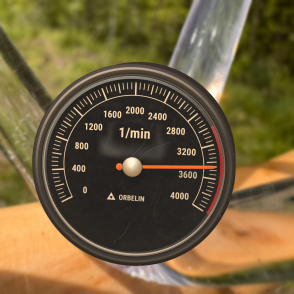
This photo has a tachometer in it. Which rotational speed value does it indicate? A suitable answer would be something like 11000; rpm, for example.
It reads 3450; rpm
